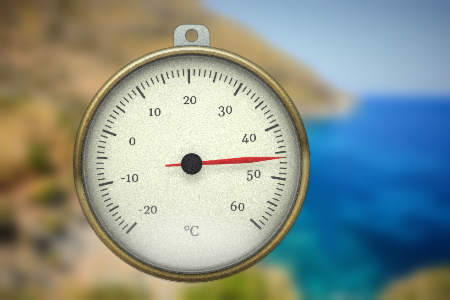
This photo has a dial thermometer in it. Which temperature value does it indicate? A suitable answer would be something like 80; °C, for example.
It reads 46; °C
